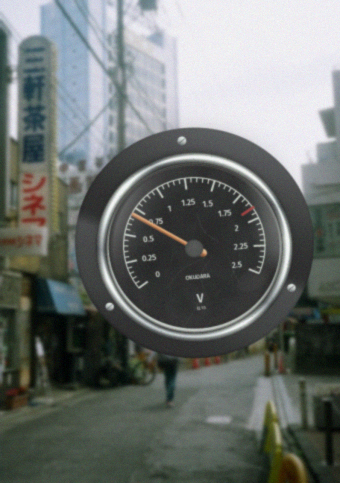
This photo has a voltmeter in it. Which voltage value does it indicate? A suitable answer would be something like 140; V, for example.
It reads 0.7; V
